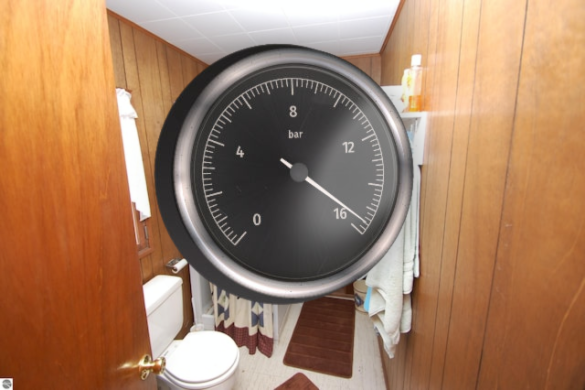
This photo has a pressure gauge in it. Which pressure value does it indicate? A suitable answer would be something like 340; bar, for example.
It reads 15.6; bar
